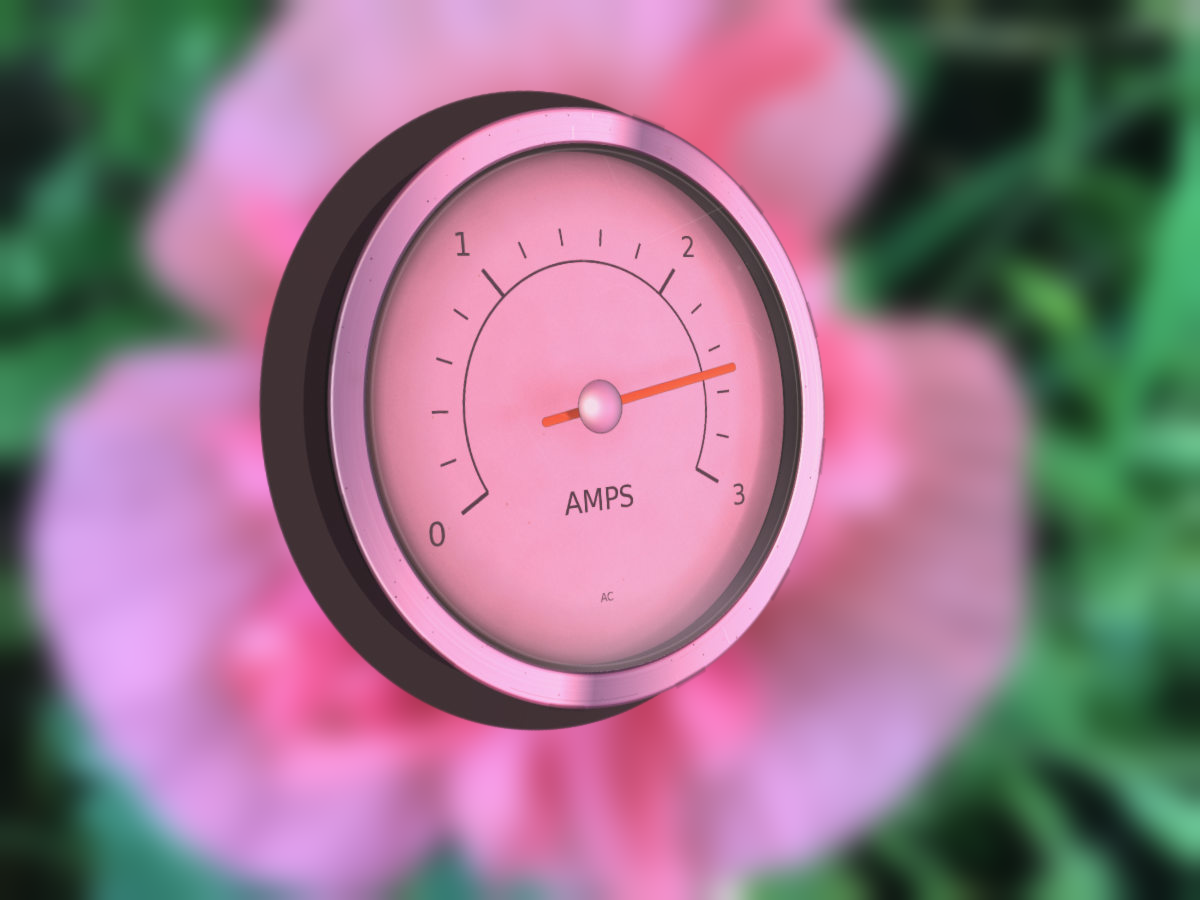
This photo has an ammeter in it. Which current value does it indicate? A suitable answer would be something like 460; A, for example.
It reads 2.5; A
